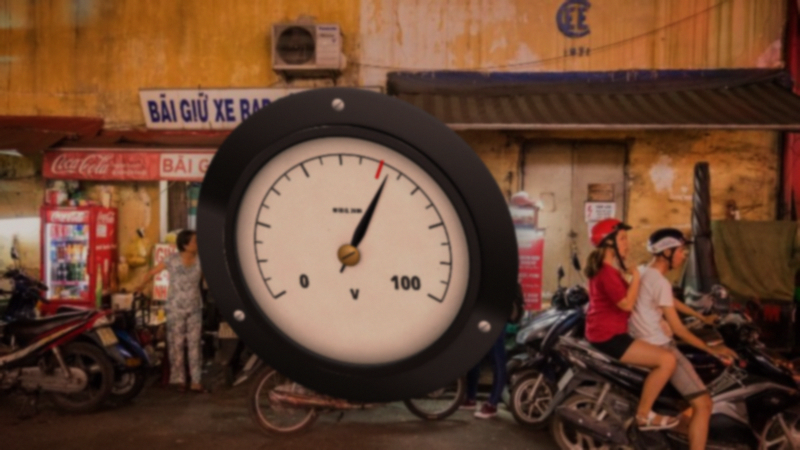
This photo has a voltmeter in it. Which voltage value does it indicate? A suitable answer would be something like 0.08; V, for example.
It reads 62.5; V
